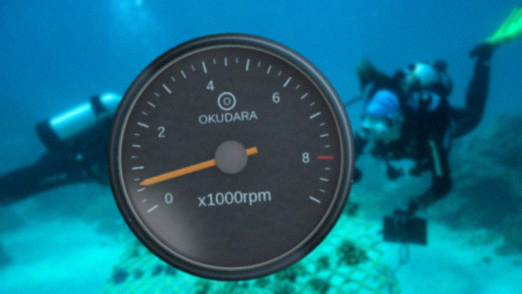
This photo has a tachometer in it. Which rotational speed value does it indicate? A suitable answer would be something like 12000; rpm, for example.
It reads 625; rpm
